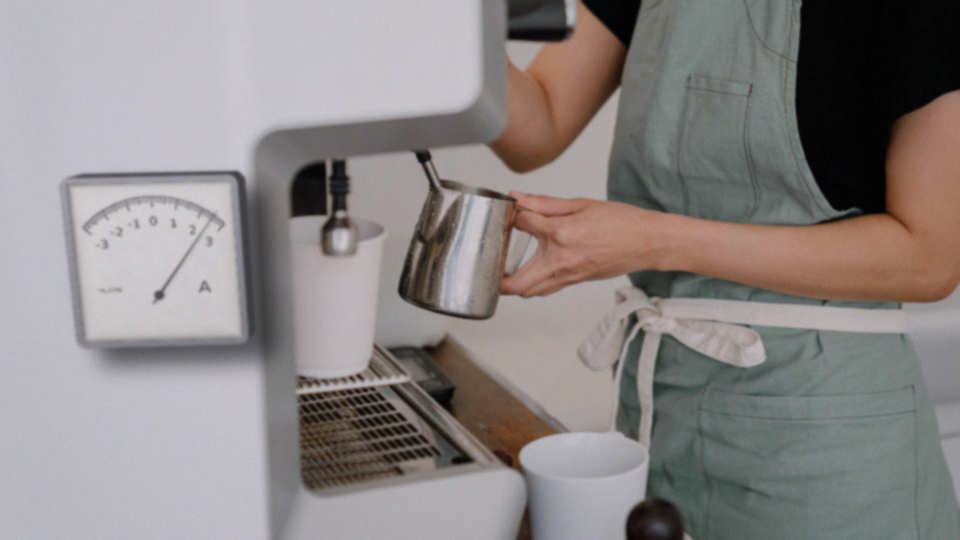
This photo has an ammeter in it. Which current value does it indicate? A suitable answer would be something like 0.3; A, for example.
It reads 2.5; A
